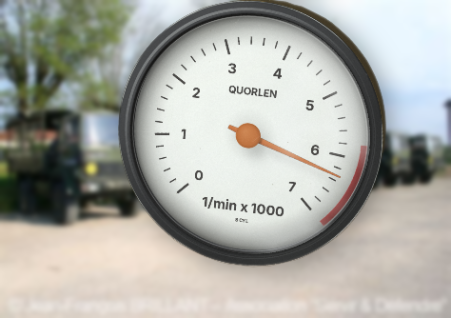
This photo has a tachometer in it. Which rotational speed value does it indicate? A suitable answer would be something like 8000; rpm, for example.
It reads 6300; rpm
